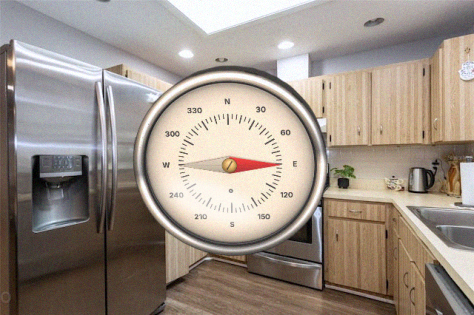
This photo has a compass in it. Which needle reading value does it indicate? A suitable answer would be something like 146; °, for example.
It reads 90; °
